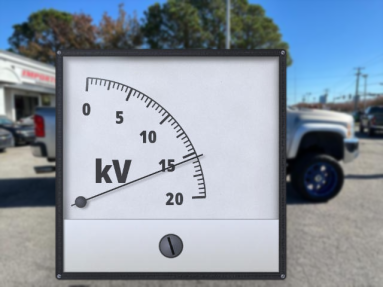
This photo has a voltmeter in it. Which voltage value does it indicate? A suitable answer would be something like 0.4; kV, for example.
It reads 15.5; kV
